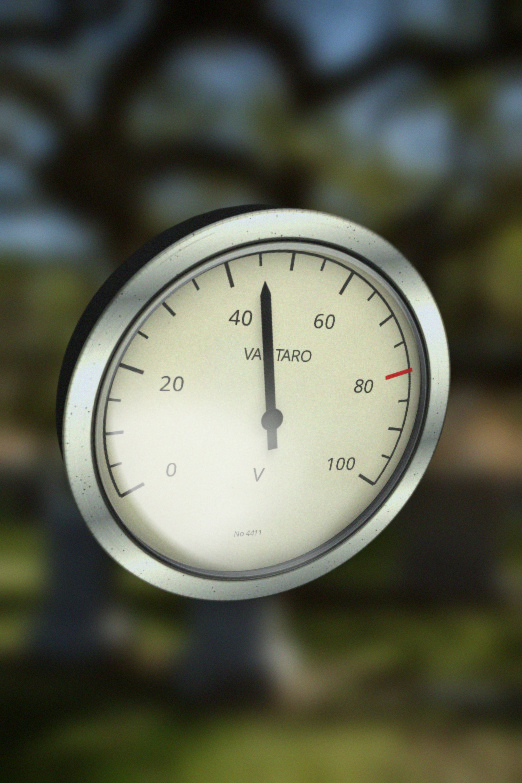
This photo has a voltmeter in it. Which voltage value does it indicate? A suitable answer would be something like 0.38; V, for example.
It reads 45; V
